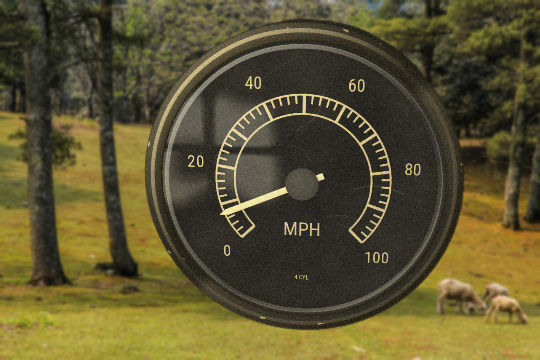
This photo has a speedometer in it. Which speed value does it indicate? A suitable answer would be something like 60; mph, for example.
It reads 8; mph
